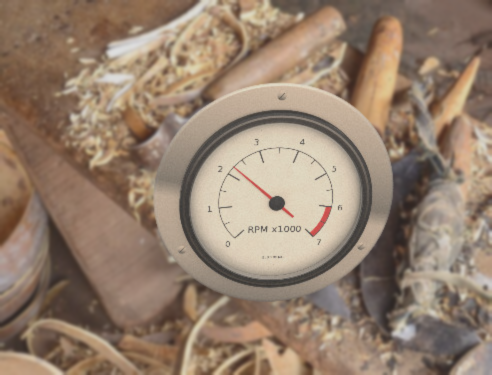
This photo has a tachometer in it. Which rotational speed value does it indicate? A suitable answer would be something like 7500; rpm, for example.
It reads 2250; rpm
